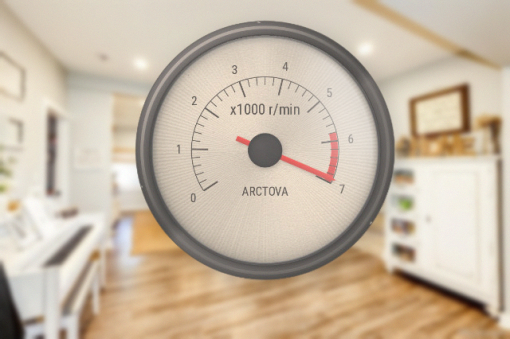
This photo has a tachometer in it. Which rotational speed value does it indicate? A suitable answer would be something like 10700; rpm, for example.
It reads 6900; rpm
